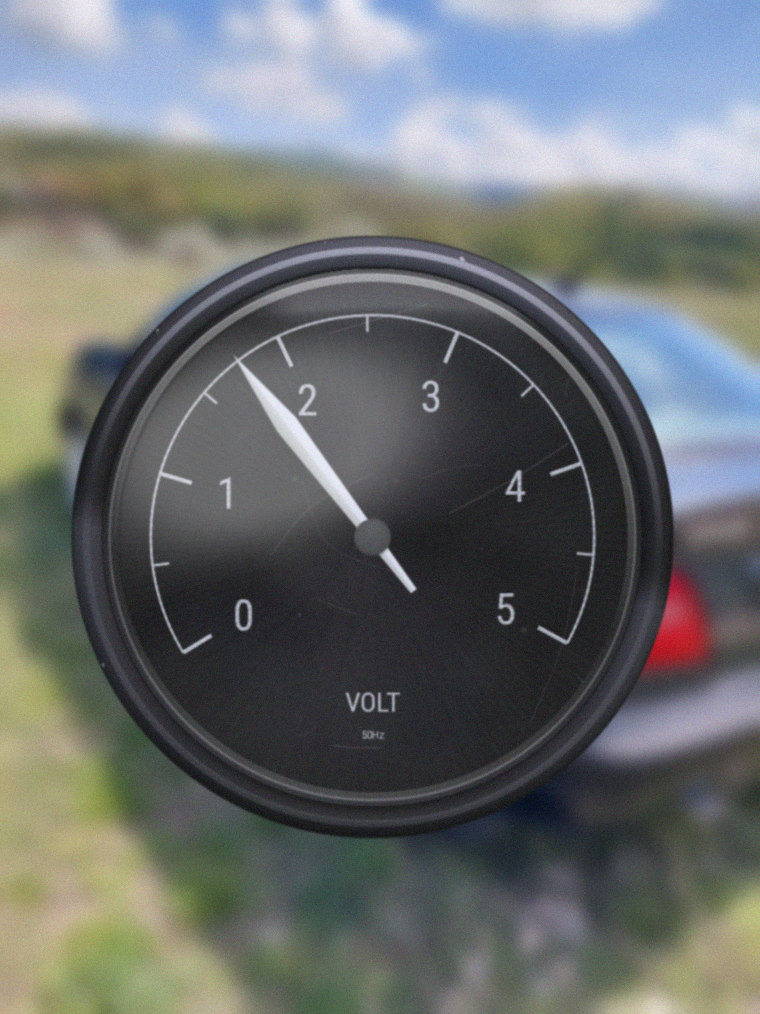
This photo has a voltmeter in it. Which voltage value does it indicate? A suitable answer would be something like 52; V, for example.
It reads 1.75; V
